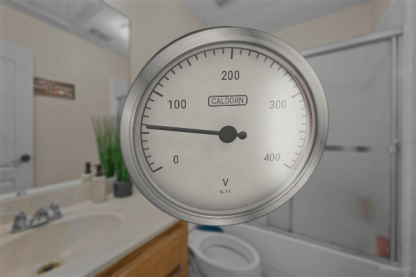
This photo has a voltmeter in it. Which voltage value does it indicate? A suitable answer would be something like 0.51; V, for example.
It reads 60; V
